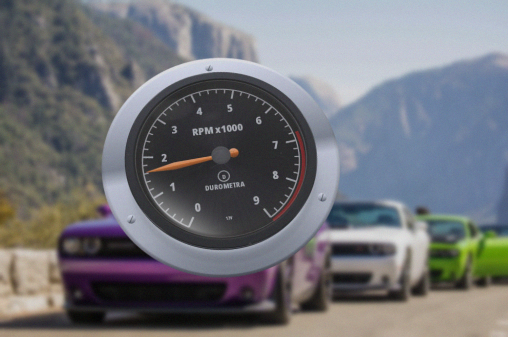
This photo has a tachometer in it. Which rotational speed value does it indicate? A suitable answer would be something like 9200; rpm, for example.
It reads 1600; rpm
